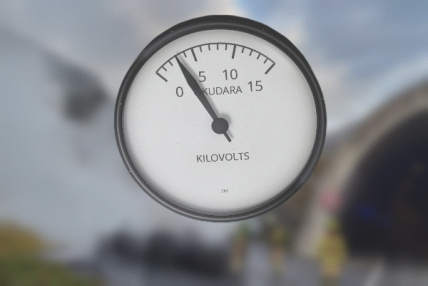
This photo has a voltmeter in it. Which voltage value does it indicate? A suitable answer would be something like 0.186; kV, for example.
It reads 3; kV
